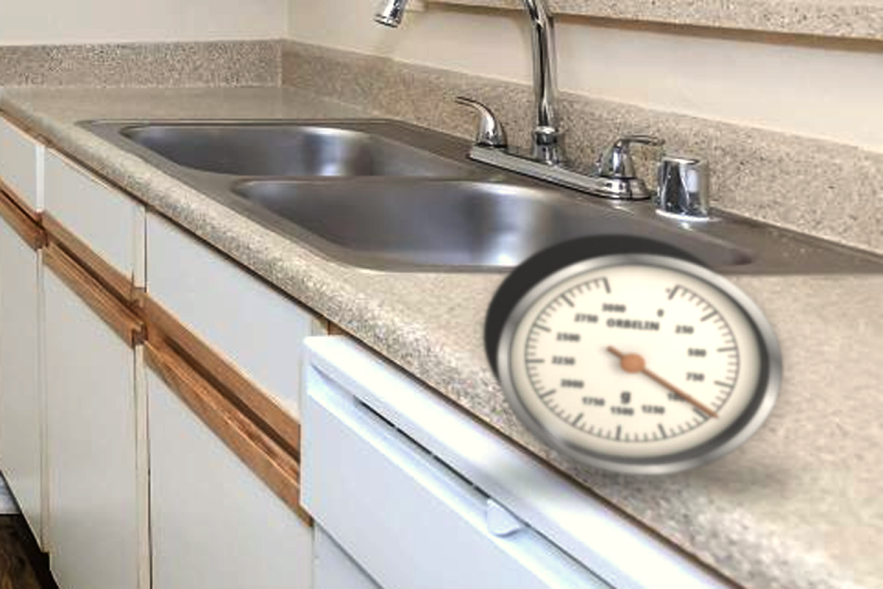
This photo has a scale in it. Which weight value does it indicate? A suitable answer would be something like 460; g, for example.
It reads 950; g
